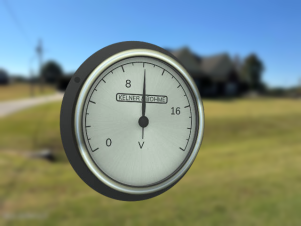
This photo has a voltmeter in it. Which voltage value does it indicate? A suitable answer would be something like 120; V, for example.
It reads 10; V
